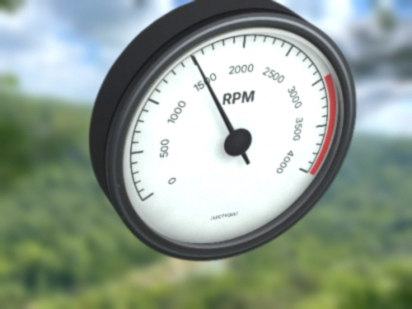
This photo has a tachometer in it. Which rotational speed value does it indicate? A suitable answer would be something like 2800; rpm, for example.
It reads 1500; rpm
